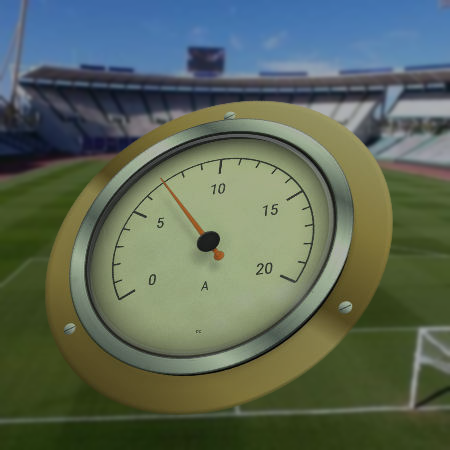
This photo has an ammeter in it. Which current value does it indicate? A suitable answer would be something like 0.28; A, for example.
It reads 7; A
